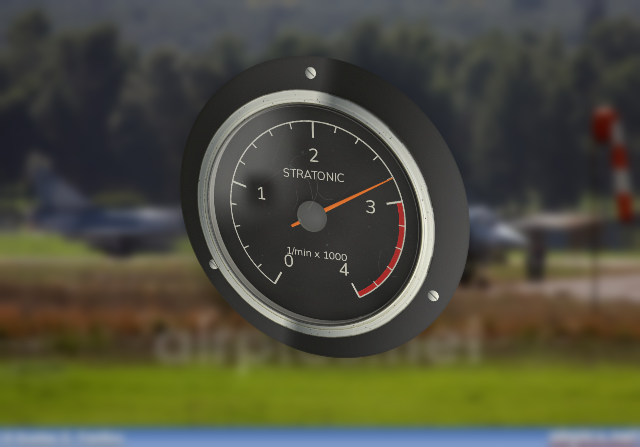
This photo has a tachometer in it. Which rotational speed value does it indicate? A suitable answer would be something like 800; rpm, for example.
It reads 2800; rpm
